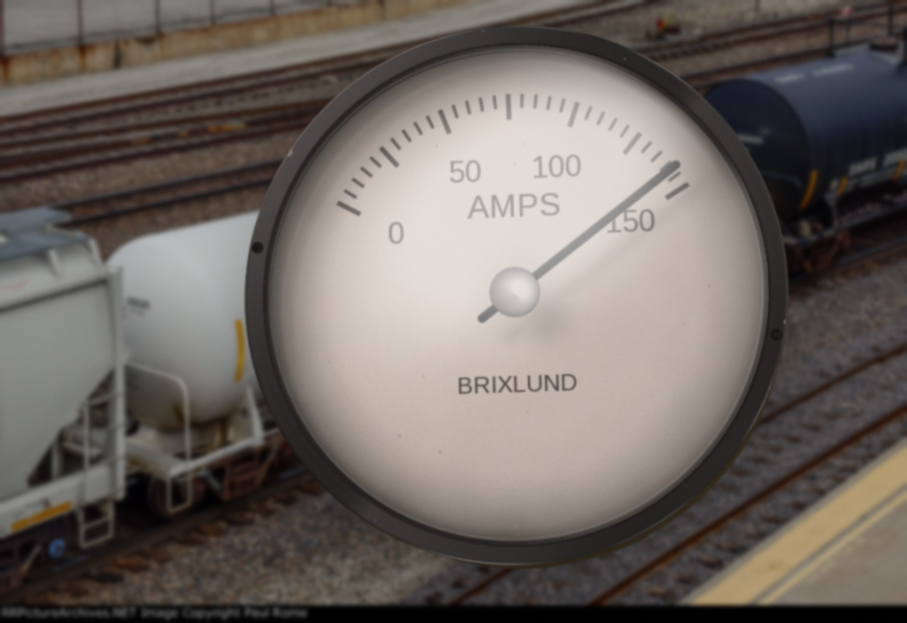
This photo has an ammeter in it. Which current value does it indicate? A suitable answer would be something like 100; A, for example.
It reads 142.5; A
